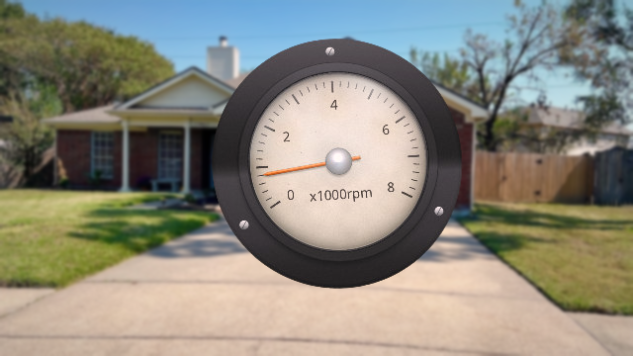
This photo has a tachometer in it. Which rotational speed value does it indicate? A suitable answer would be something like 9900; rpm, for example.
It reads 800; rpm
